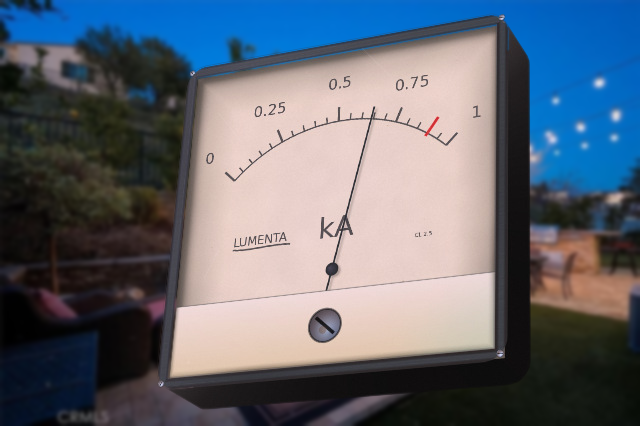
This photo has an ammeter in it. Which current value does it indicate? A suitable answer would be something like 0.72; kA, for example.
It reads 0.65; kA
